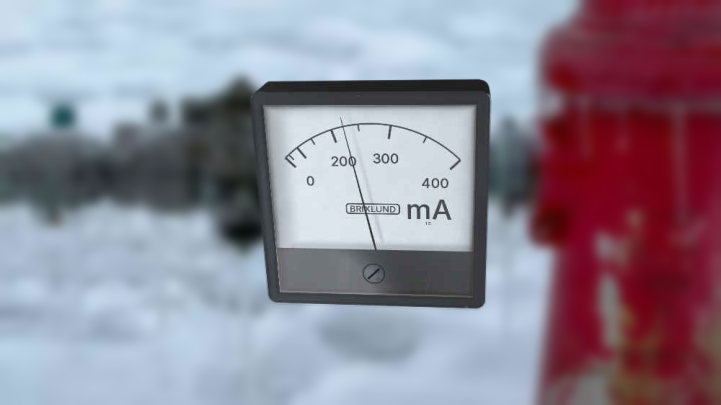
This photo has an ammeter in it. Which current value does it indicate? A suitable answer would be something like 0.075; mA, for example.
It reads 225; mA
